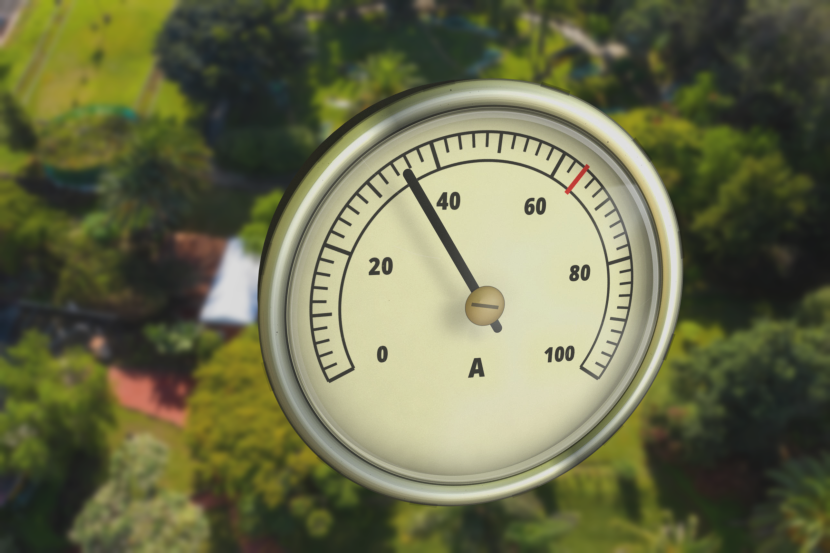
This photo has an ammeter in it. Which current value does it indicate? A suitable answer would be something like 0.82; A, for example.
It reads 35; A
